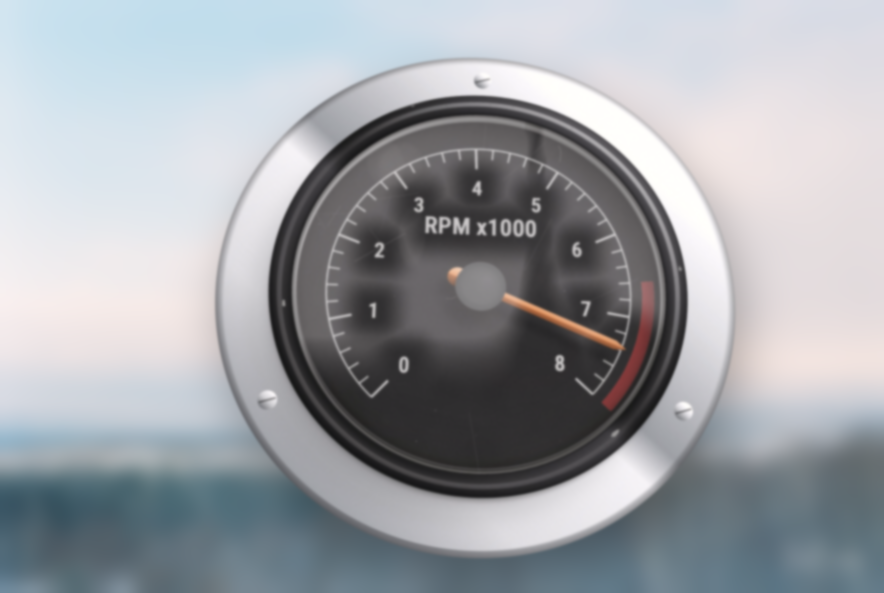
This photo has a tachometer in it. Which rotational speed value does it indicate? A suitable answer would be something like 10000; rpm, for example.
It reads 7400; rpm
